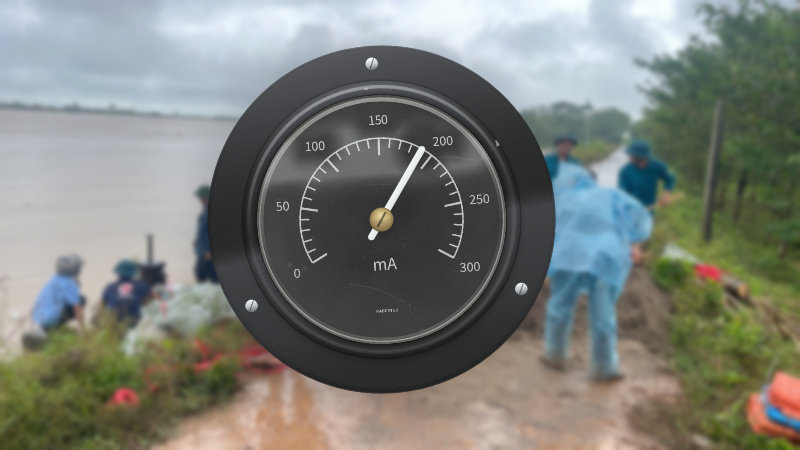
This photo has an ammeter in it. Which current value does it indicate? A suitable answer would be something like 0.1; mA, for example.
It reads 190; mA
